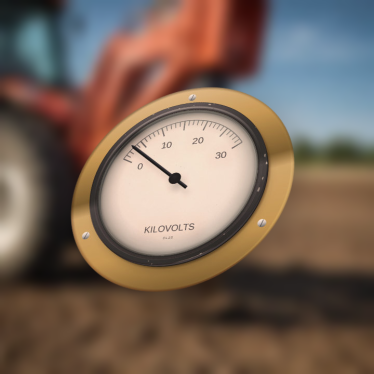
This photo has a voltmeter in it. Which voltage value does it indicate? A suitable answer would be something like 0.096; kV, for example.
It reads 3; kV
